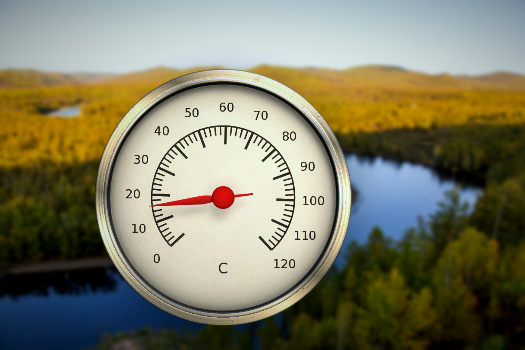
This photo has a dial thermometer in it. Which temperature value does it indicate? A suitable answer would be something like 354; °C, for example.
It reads 16; °C
